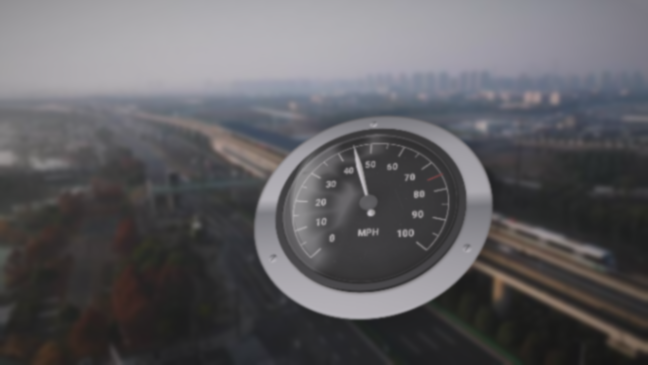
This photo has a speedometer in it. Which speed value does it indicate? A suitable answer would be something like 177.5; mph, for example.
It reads 45; mph
